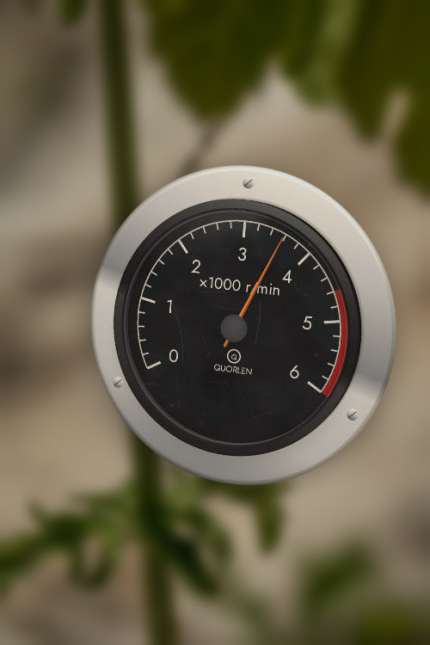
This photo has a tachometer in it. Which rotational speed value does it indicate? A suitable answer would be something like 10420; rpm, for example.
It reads 3600; rpm
